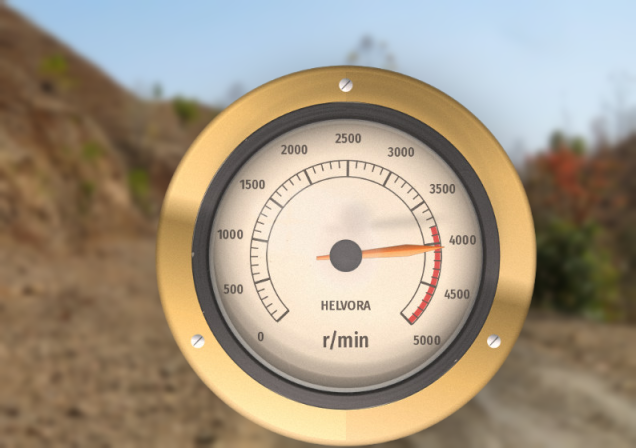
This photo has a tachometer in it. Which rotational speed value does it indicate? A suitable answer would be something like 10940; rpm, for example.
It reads 4050; rpm
